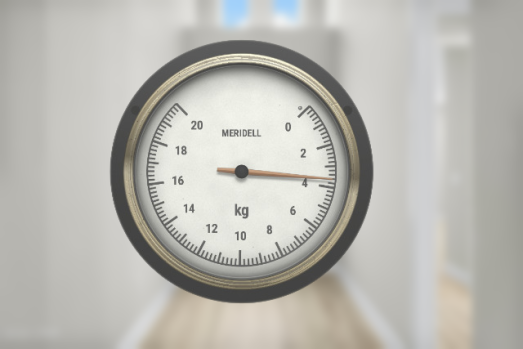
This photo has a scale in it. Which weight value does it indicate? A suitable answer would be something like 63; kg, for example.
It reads 3.6; kg
